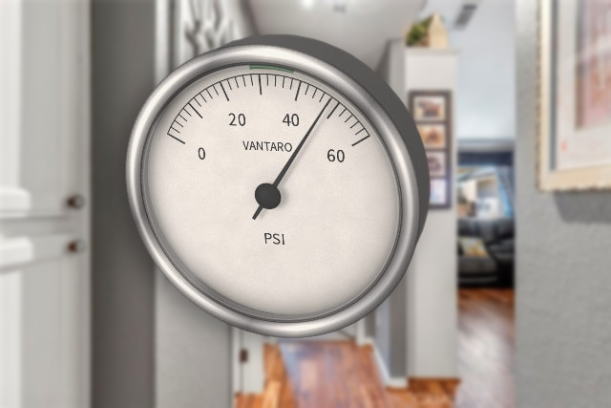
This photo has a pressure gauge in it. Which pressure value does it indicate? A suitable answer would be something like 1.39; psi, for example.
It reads 48; psi
